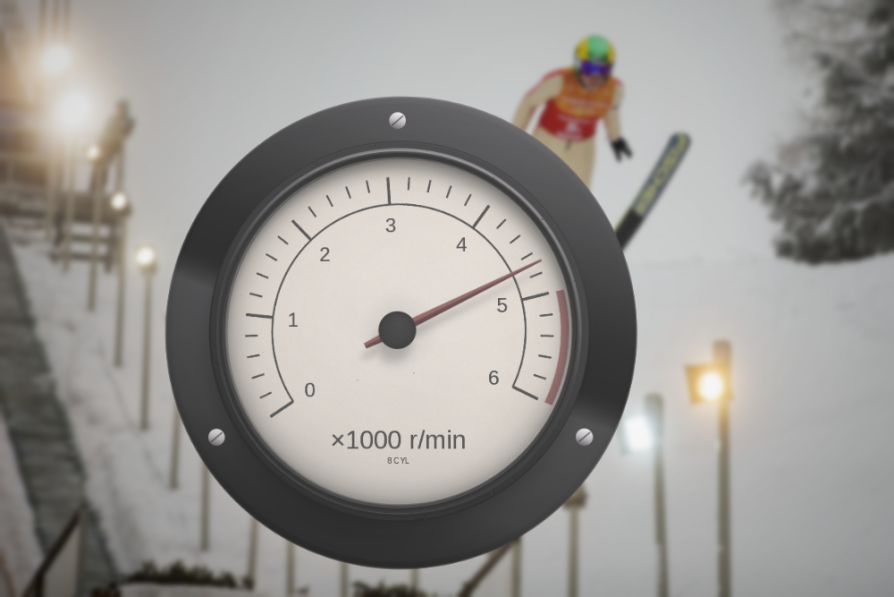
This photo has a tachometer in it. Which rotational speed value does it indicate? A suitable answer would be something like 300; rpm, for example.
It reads 4700; rpm
